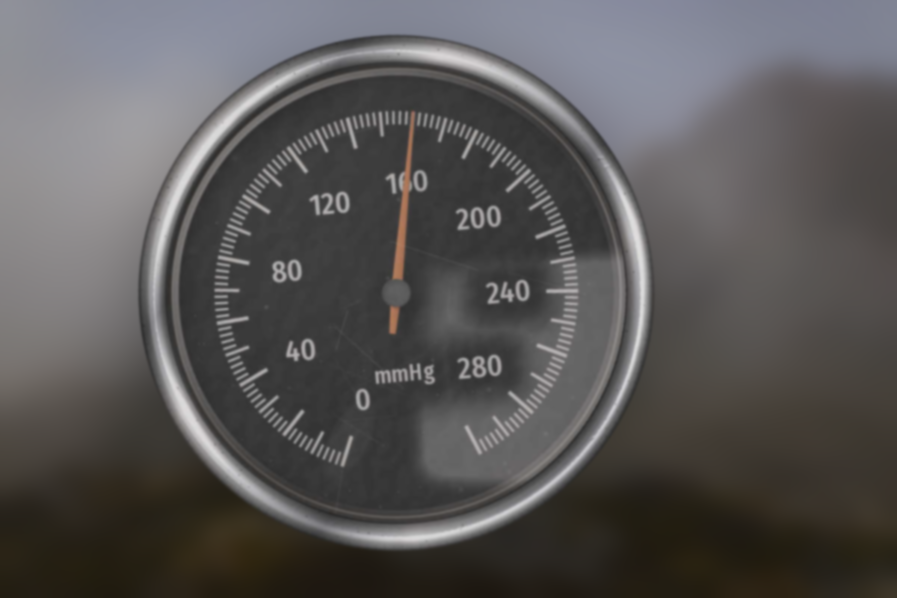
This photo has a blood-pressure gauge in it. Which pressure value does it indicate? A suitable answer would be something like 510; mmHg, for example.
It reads 160; mmHg
